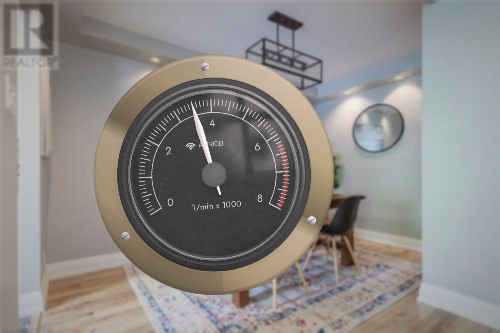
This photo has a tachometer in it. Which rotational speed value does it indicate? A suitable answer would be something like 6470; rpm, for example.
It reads 3500; rpm
